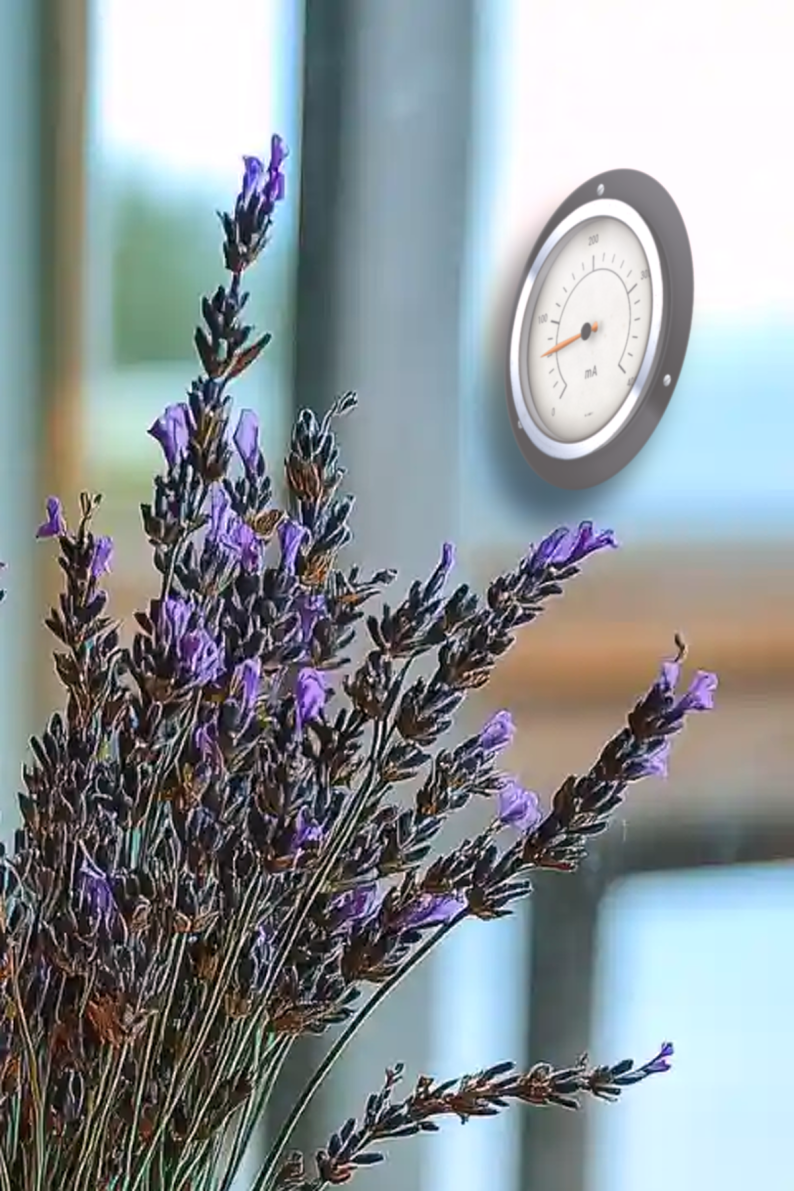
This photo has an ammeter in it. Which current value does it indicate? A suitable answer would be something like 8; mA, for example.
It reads 60; mA
